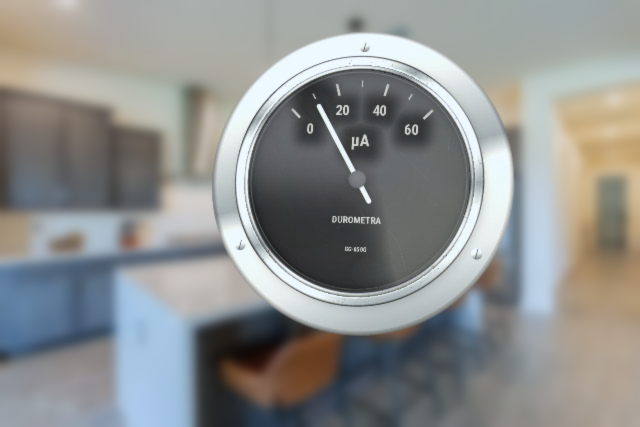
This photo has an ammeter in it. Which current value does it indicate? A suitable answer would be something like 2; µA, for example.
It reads 10; µA
